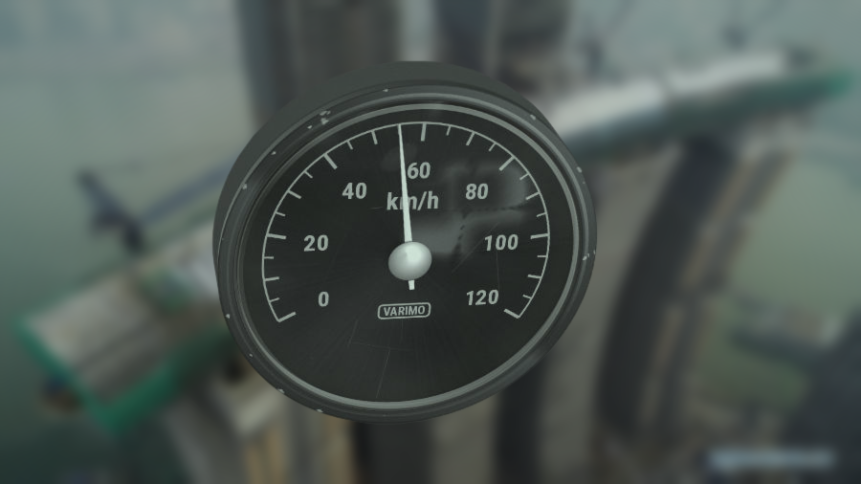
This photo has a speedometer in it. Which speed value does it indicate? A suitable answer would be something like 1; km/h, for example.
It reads 55; km/h
